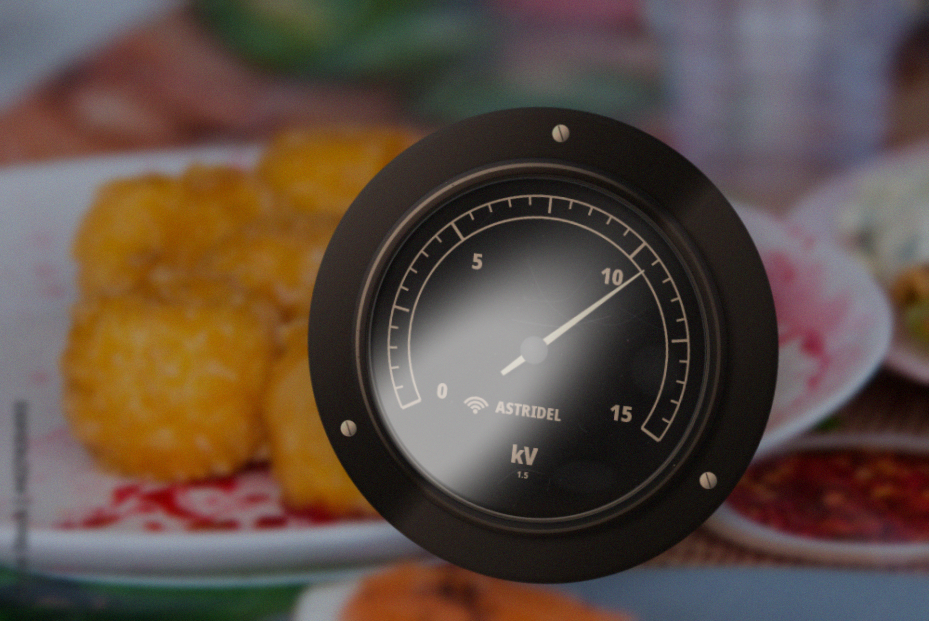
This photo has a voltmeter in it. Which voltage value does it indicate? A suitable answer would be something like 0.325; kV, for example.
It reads 10.5; kV
